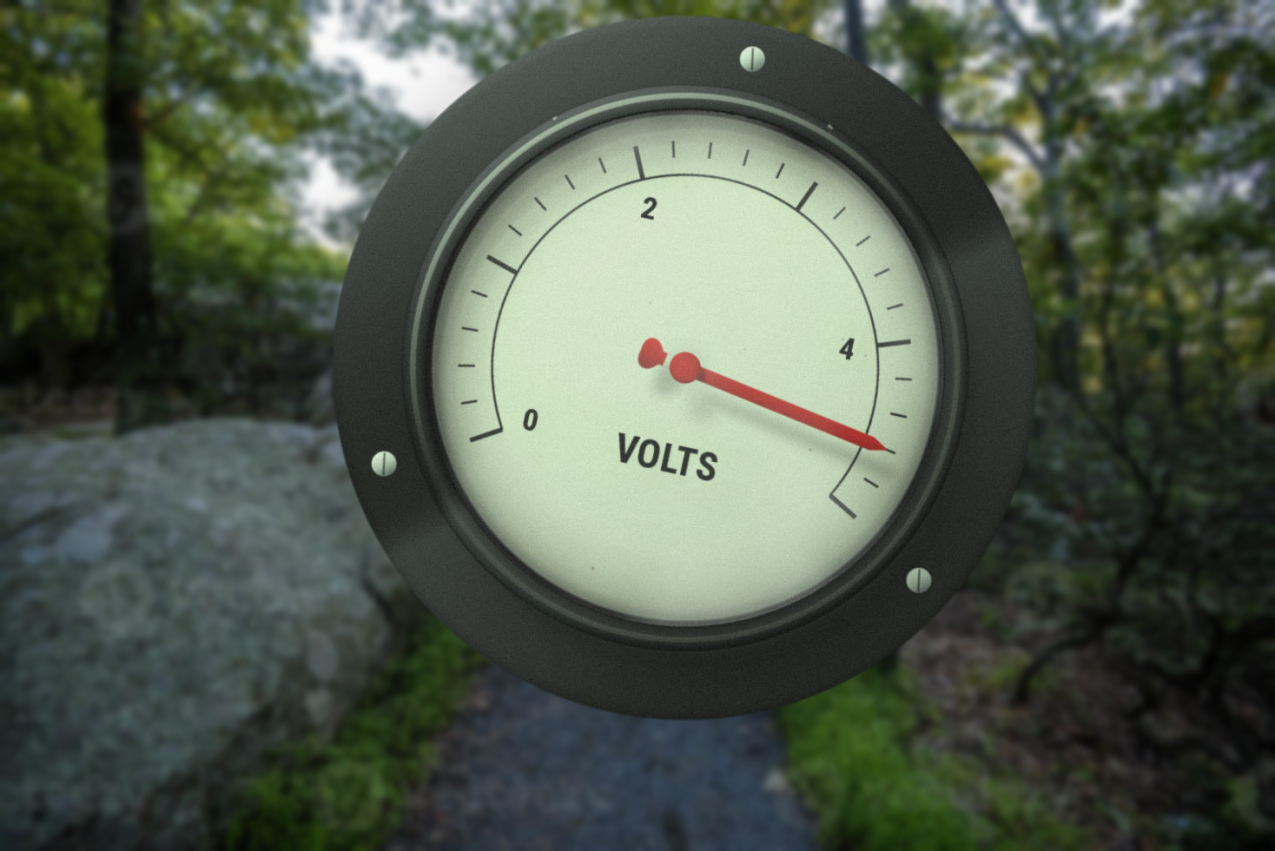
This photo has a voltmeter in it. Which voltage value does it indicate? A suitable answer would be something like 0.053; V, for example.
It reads 4.6; V
